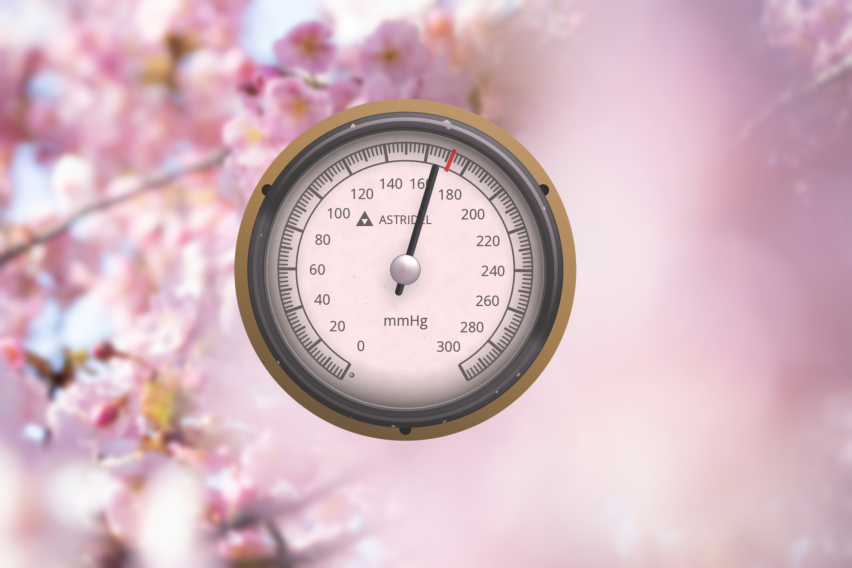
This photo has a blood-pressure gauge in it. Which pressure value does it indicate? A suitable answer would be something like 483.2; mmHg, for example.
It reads 166; mmHg
